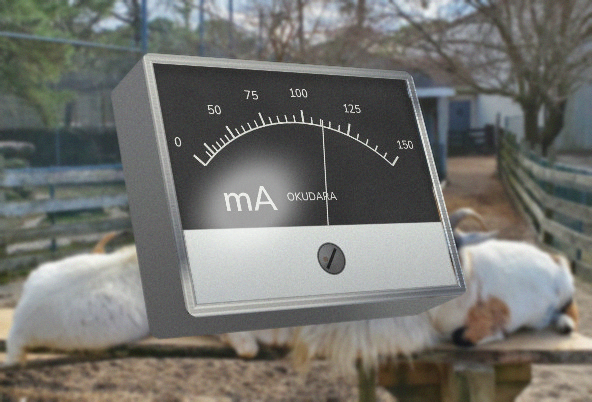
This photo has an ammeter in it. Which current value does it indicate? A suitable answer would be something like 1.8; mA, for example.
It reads 110; mA
